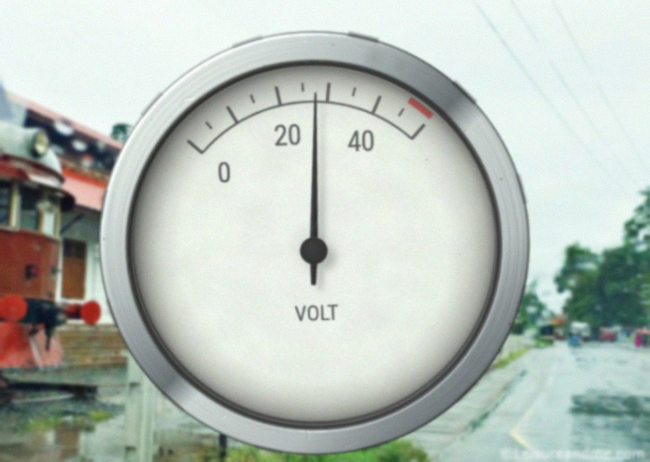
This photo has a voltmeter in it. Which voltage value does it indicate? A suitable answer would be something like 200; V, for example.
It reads 27.5; V
